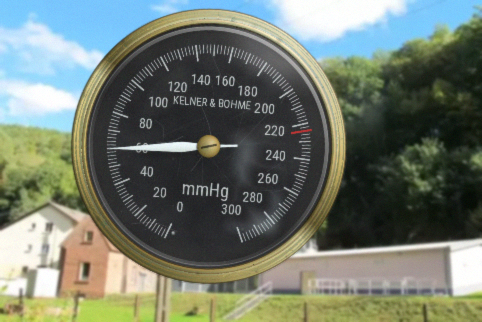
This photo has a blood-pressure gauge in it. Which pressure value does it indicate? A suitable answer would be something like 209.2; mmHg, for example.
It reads 60; mmHg
